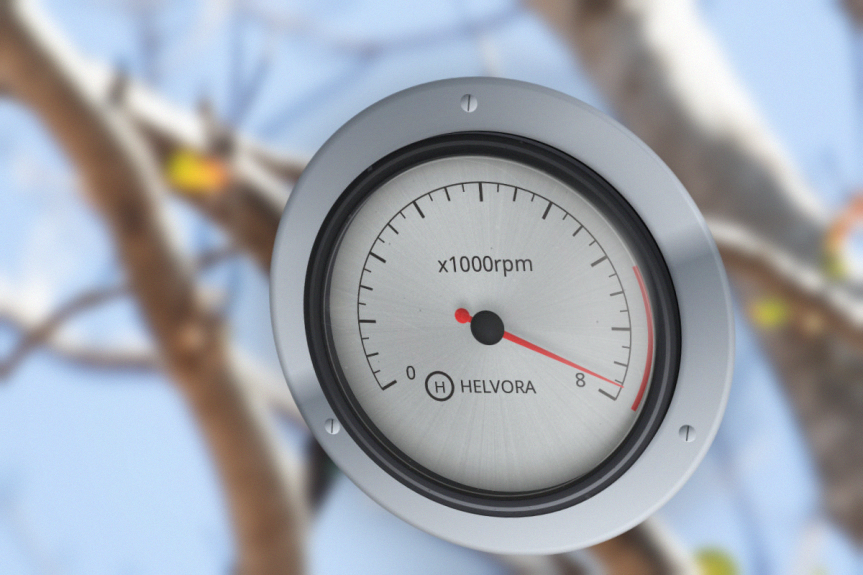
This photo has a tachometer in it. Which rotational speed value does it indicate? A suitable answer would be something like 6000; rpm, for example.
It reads 7750; rpm
